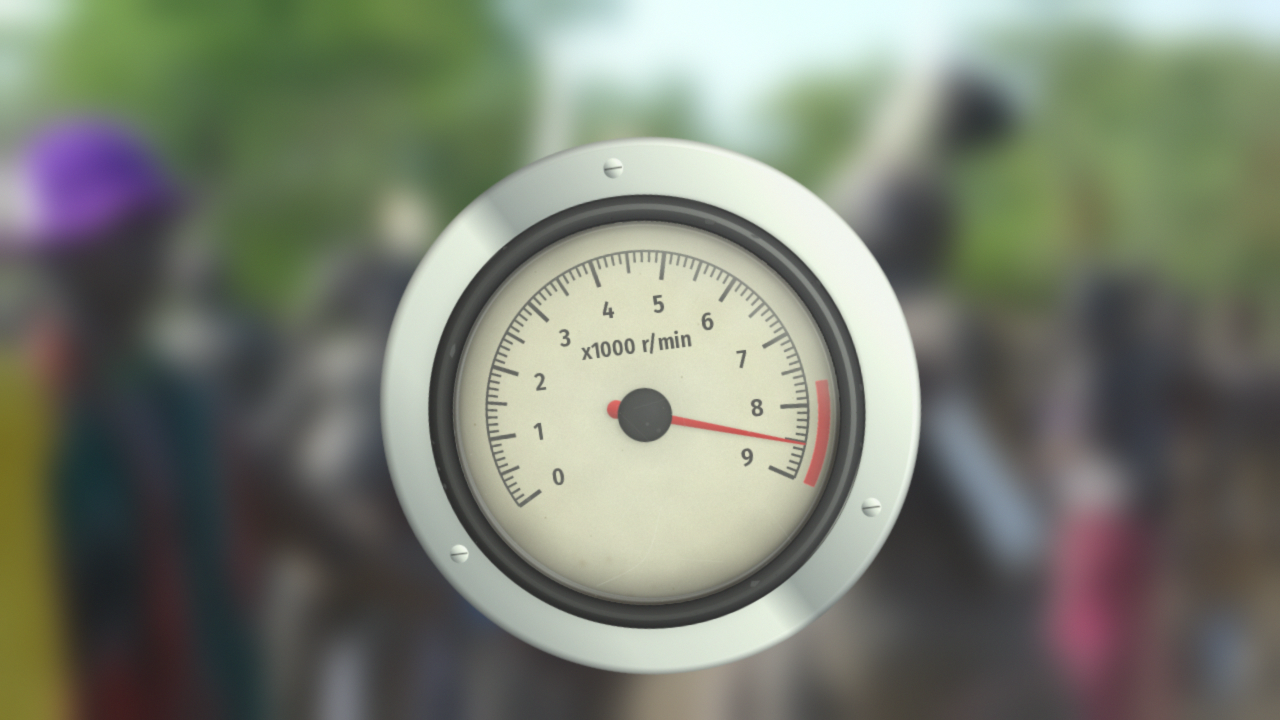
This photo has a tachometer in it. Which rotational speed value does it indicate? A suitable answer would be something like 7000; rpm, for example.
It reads 8500; rpm
